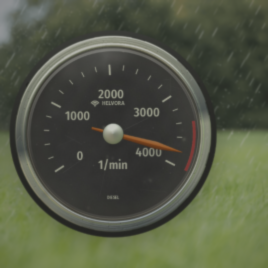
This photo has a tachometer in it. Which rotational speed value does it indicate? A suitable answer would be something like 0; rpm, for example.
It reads 3800; rpm
